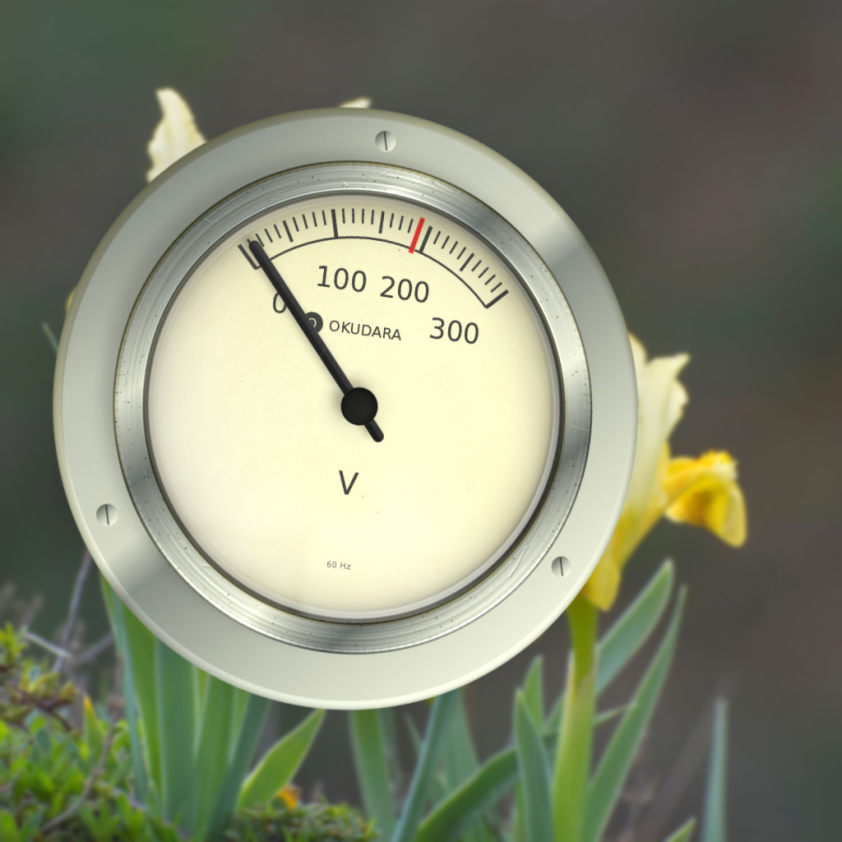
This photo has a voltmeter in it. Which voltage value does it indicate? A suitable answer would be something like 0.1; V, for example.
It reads 10; V
